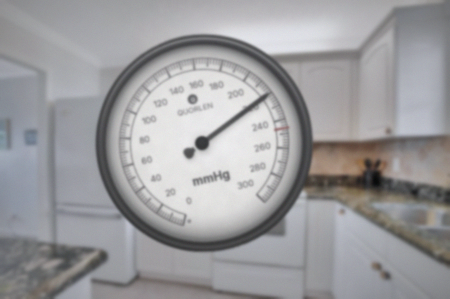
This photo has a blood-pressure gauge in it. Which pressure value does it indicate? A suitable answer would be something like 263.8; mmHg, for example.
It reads 220; mmHg
